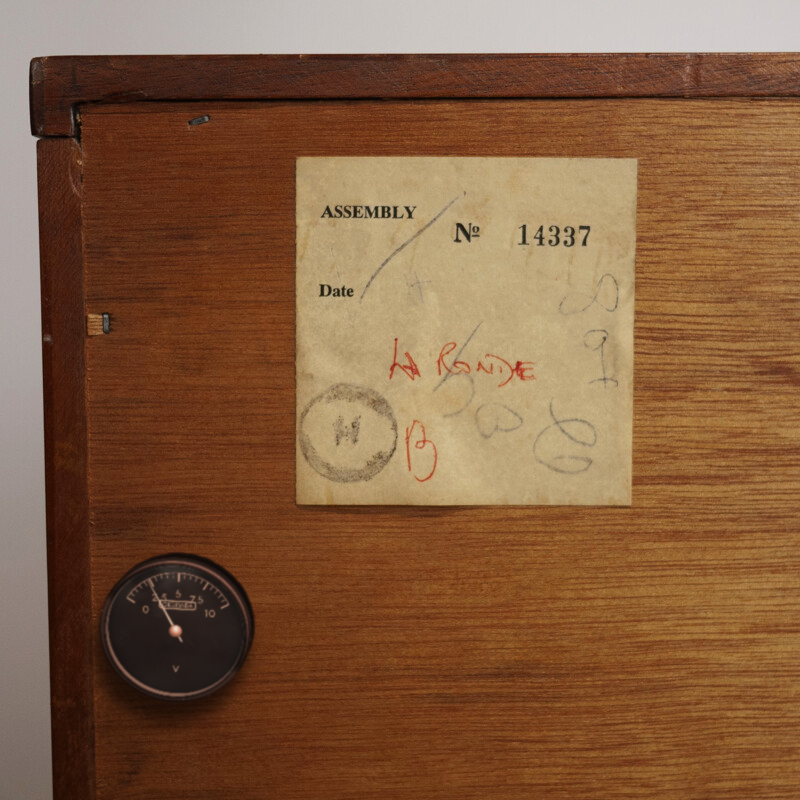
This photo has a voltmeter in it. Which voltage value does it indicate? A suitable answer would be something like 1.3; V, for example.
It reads 2.5; V
